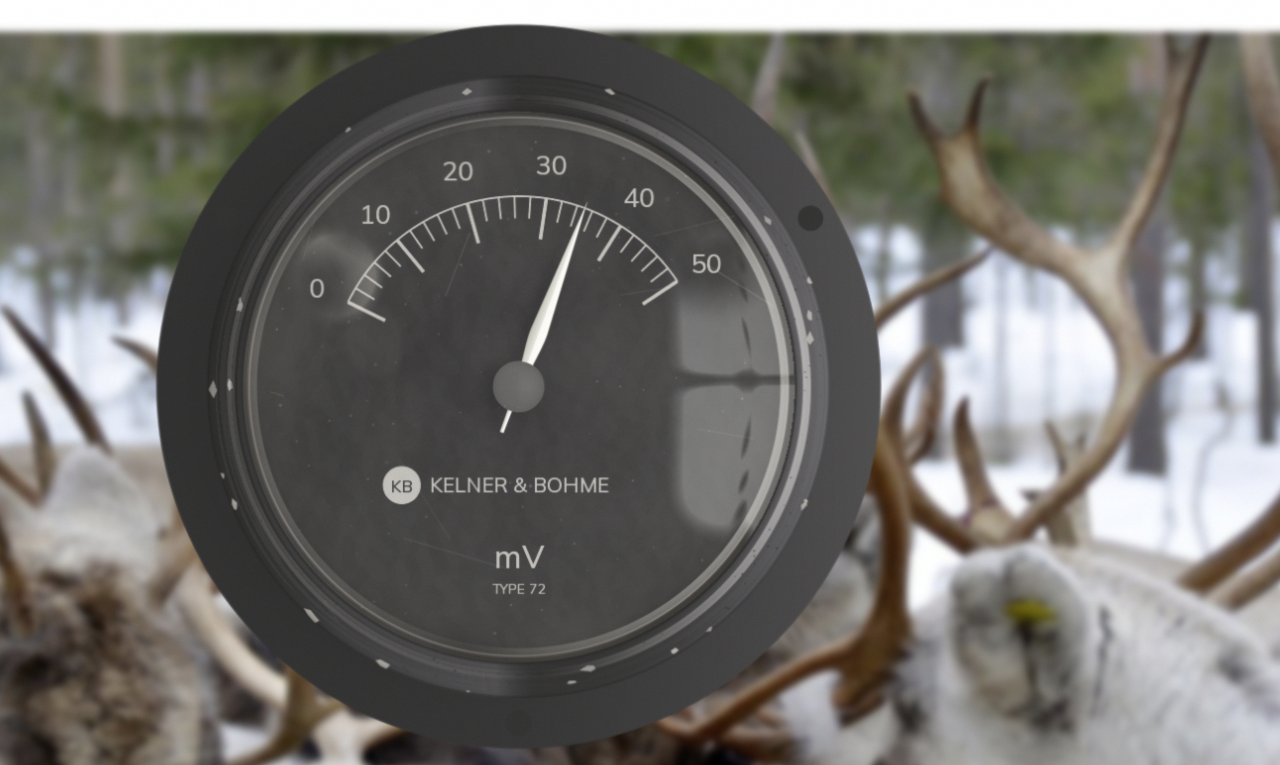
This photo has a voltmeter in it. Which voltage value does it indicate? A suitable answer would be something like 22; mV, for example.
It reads 35; mV
